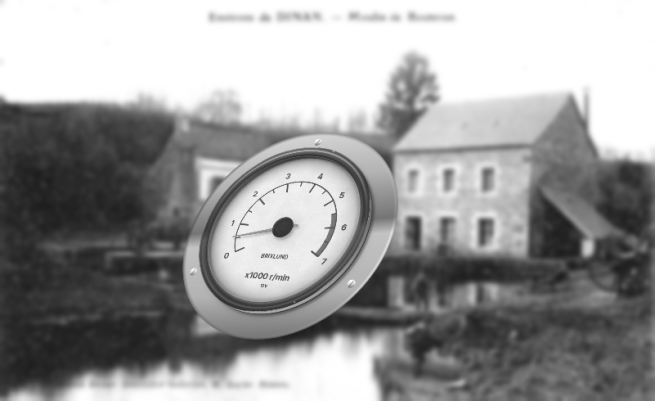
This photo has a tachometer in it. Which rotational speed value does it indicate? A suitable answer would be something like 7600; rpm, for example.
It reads 500; rpm
